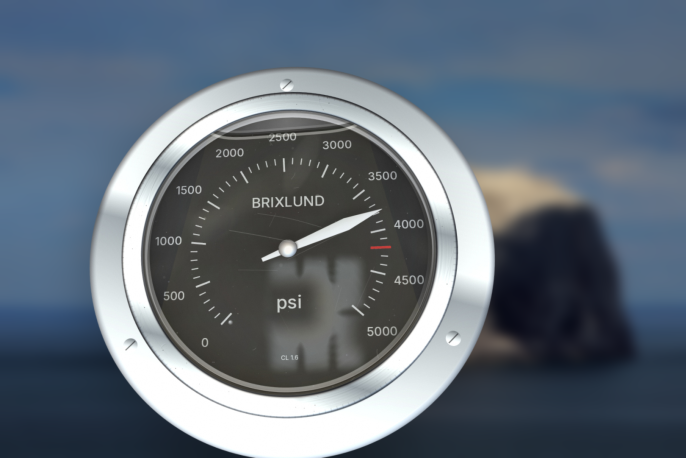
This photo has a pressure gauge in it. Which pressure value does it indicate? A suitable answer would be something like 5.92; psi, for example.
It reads 3800; psi
